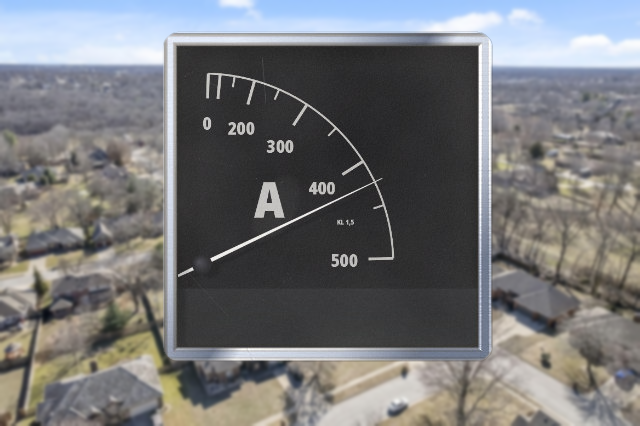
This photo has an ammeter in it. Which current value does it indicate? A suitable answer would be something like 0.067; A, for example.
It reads 425; A
